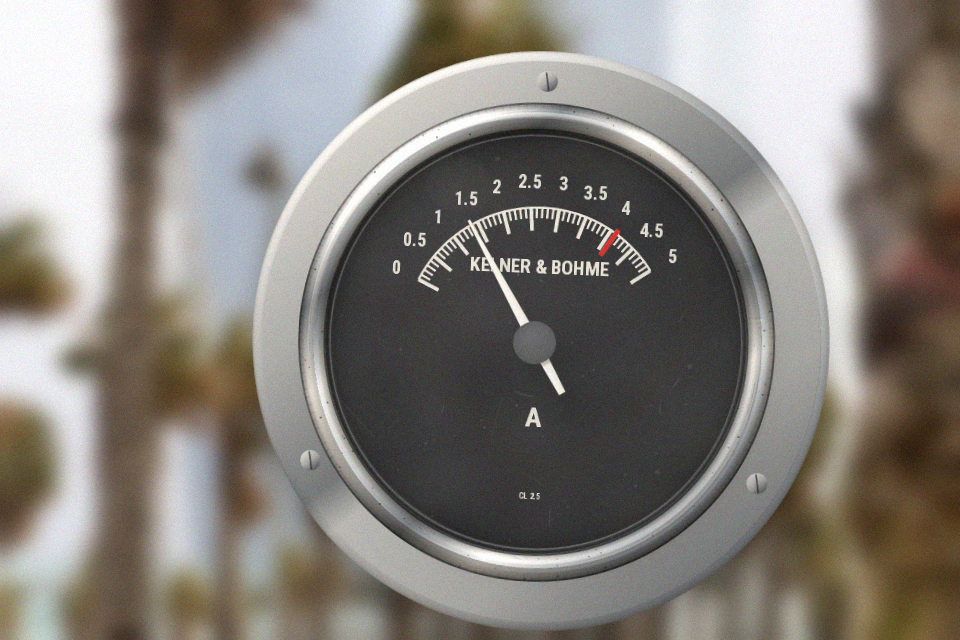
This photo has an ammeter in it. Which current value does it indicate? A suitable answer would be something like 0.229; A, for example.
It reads 1.4; A
